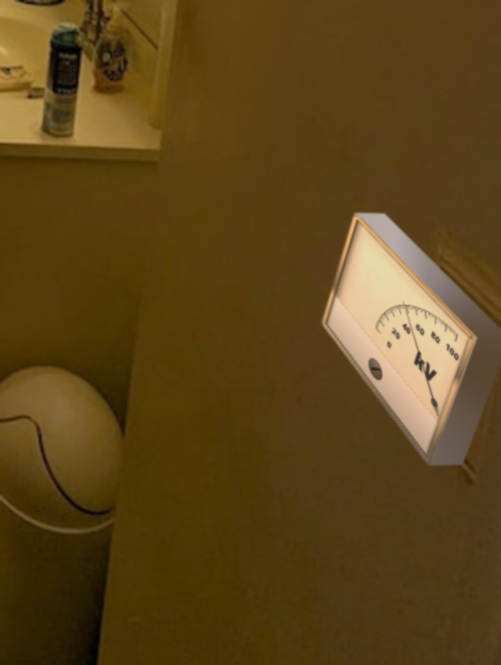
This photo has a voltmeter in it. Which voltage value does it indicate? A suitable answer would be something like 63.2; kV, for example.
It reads 50; kV
